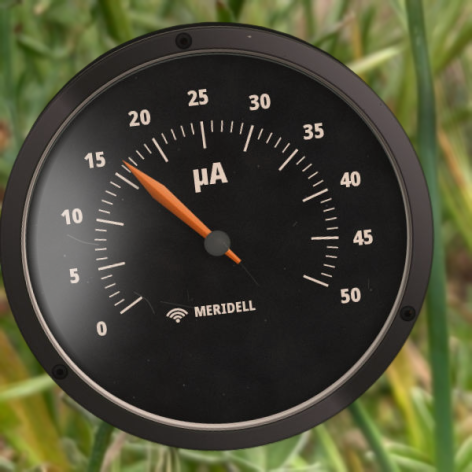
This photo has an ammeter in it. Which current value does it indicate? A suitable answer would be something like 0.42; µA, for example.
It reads 16.5; µA
